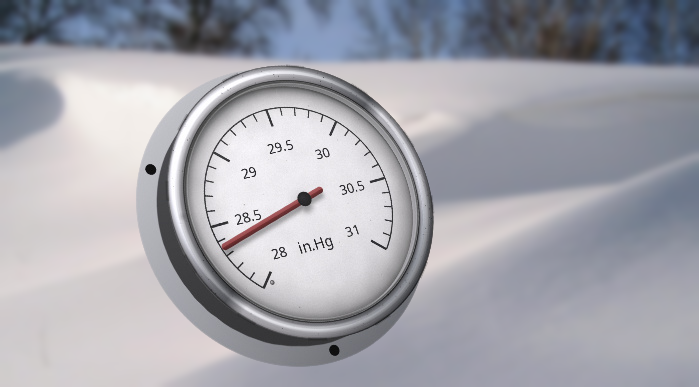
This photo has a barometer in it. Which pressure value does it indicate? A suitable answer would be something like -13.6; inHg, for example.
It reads 28.35; inHg
